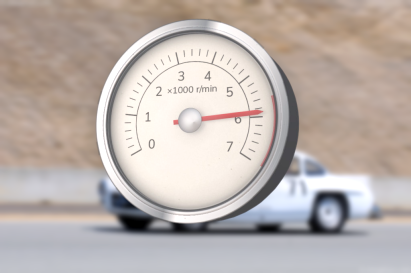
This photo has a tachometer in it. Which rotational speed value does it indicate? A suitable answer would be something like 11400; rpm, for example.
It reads 5900; rpm
